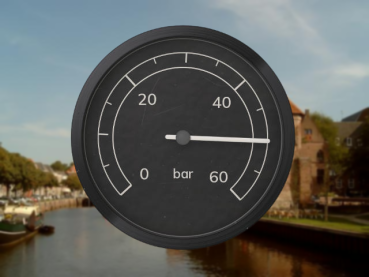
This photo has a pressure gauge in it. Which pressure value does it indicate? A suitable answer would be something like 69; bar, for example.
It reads 50; bar
